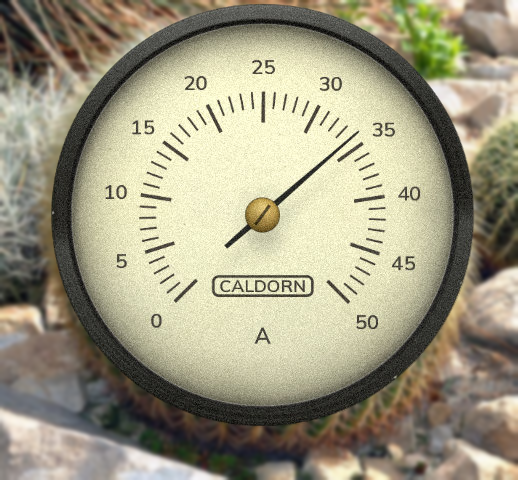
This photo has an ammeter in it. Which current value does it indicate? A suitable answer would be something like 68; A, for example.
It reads 34; A
